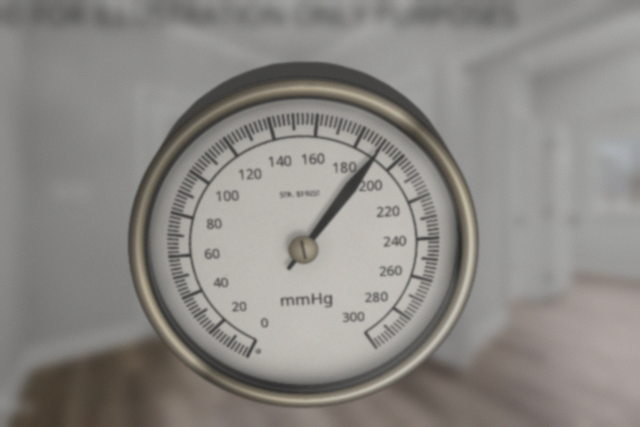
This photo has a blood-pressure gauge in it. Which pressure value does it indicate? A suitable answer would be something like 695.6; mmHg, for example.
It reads 190; mmHg
